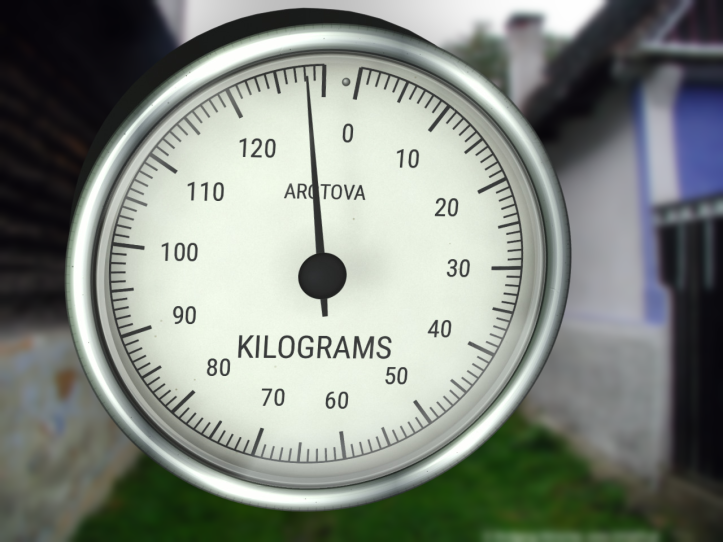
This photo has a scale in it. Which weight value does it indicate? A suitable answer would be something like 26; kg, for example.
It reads 128; kg
